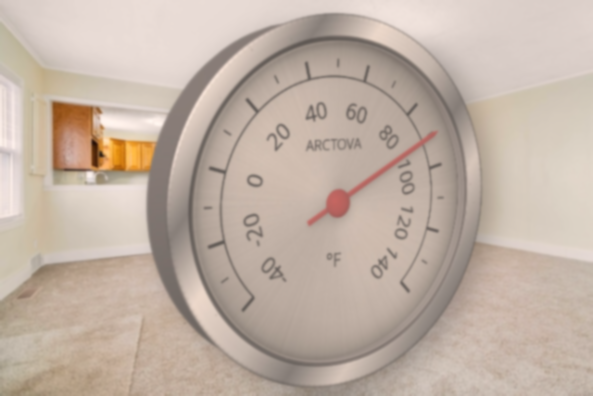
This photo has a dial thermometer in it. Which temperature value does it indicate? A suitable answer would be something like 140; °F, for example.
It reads 90; °F
